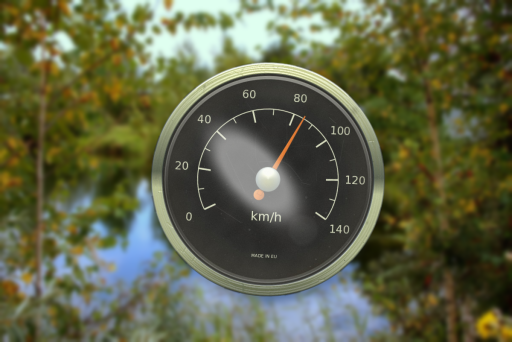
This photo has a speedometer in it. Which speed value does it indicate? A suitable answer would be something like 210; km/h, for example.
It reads 85; km/h
